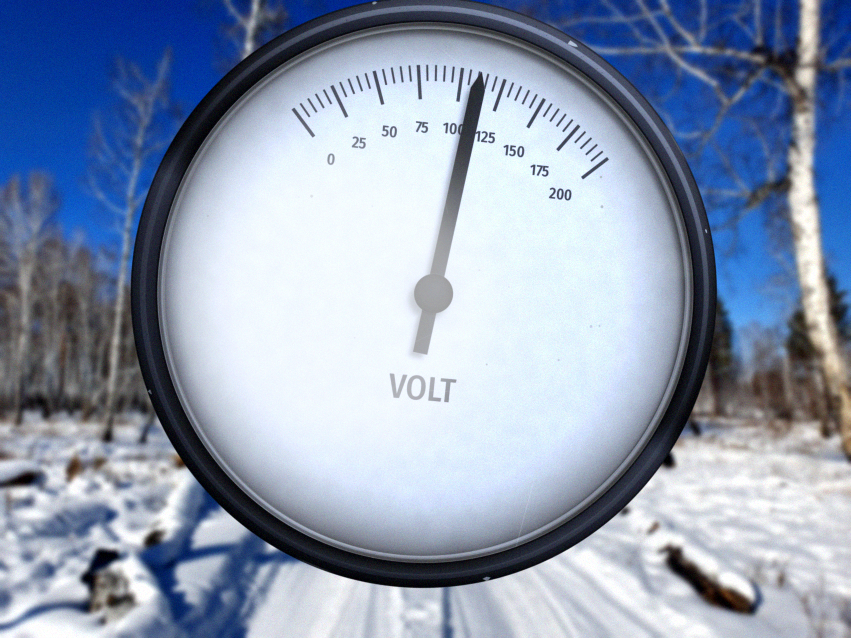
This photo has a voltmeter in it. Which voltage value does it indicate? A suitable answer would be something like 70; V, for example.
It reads 110; V
